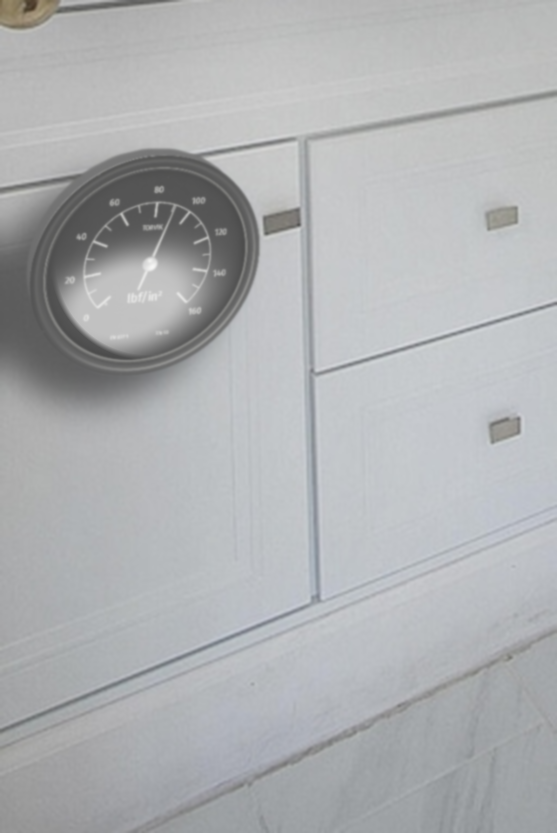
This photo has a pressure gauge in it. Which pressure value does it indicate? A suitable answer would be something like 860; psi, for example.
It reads 90; psi
